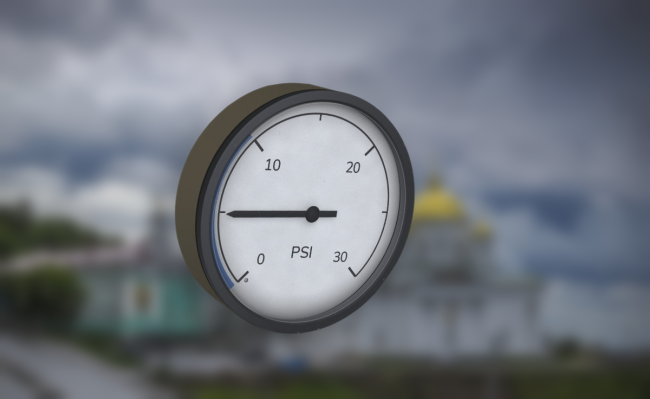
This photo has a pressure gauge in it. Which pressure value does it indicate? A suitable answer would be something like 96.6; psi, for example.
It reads 5; psi
